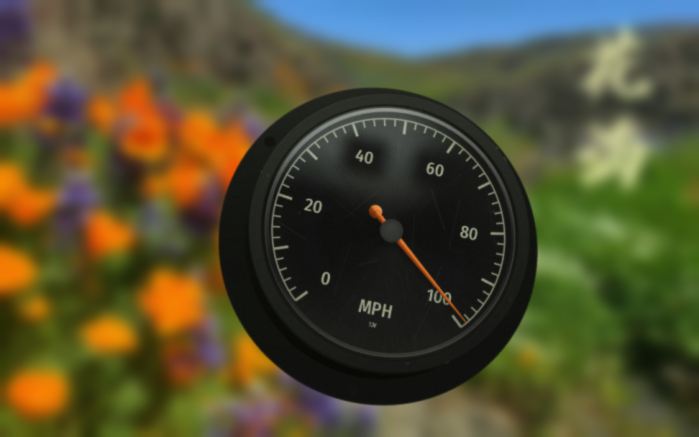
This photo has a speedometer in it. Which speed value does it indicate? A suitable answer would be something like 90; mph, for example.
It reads 99; mph
